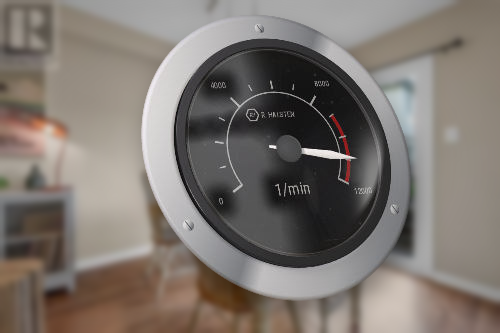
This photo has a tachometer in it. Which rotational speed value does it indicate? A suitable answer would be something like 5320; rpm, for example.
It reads 11000; rpm
